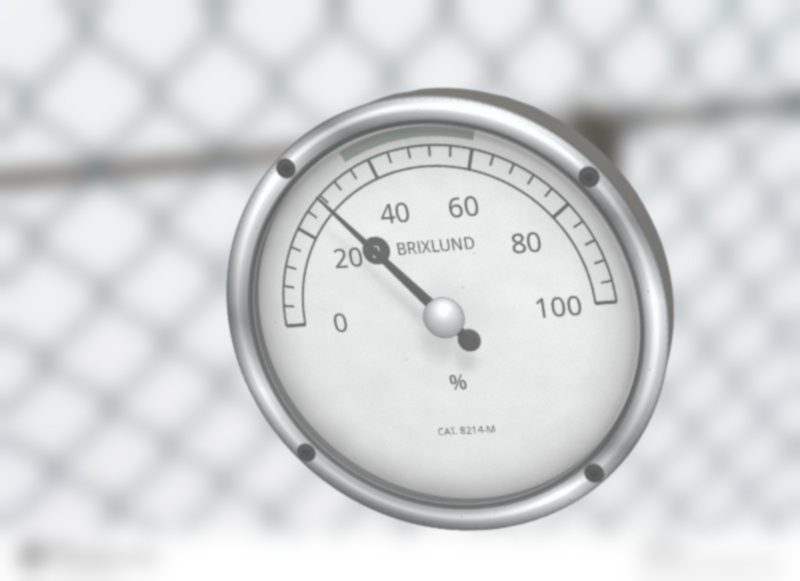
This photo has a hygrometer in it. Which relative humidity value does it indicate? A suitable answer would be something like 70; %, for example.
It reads 28; %
